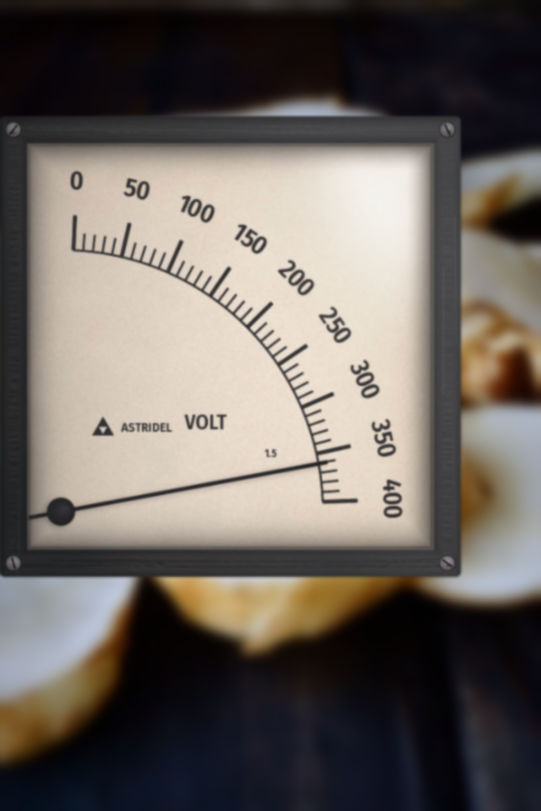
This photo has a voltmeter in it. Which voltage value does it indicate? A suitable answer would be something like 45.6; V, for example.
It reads 360; V
